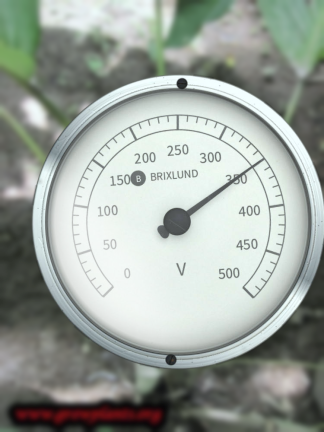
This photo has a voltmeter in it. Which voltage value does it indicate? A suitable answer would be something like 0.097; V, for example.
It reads 350; V
